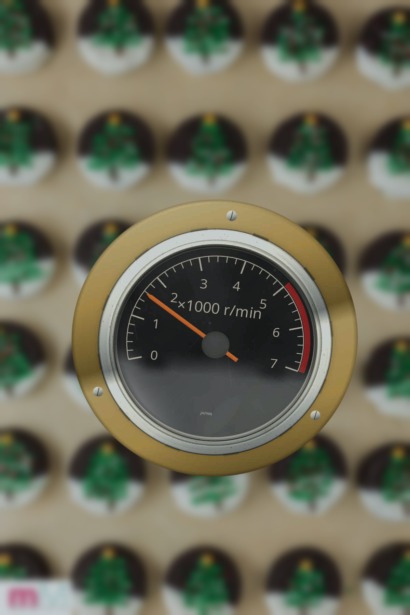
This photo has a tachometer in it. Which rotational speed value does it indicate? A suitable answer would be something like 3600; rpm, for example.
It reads 1600; rpm
